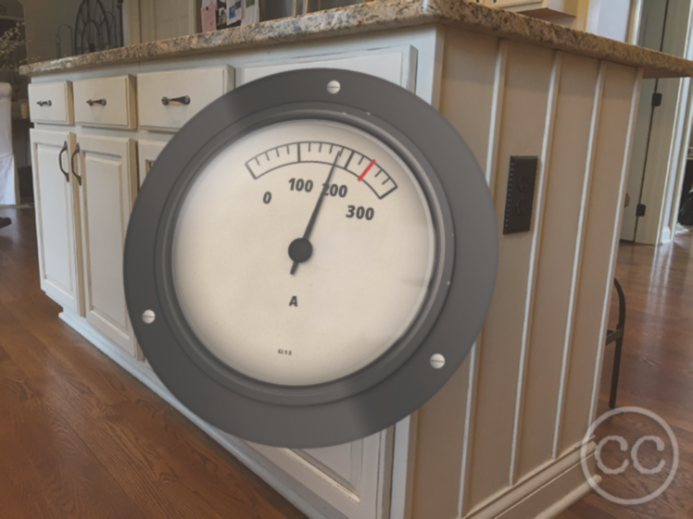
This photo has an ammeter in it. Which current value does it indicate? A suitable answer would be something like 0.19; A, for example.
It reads 180; A
